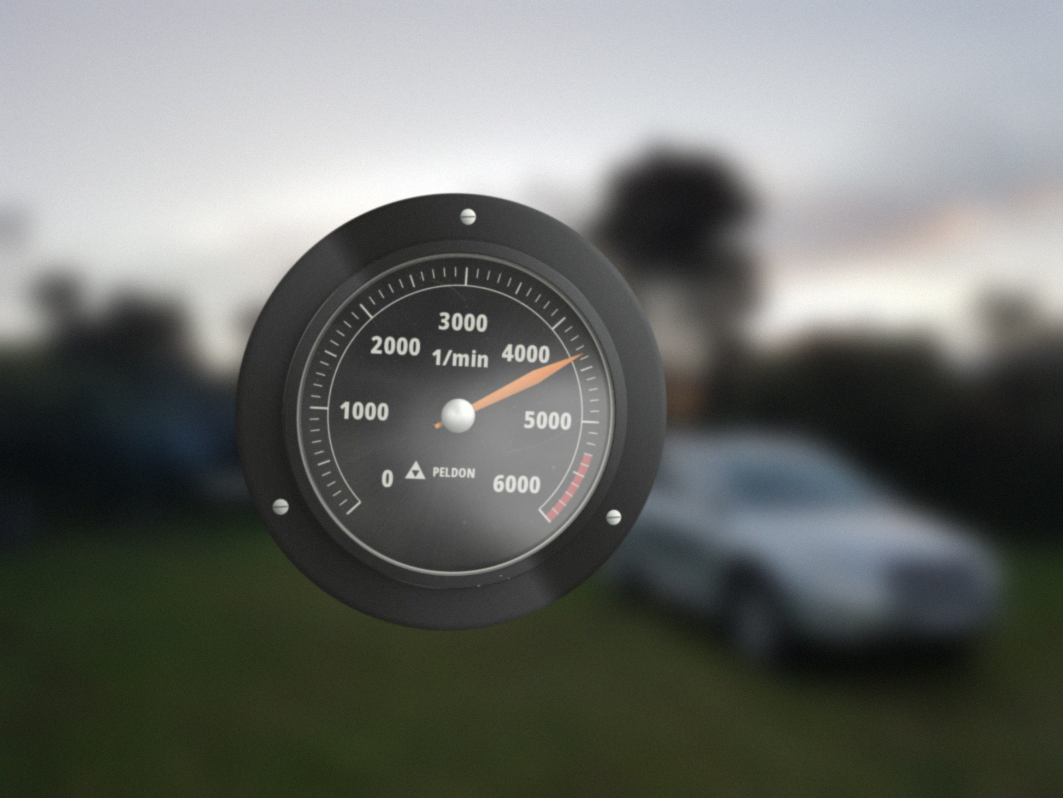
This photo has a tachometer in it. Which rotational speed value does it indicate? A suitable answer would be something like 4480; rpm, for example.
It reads 4350; rpm
